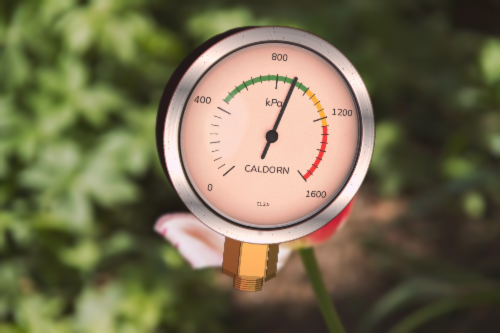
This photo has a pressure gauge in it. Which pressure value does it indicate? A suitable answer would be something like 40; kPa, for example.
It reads 900; kPa
